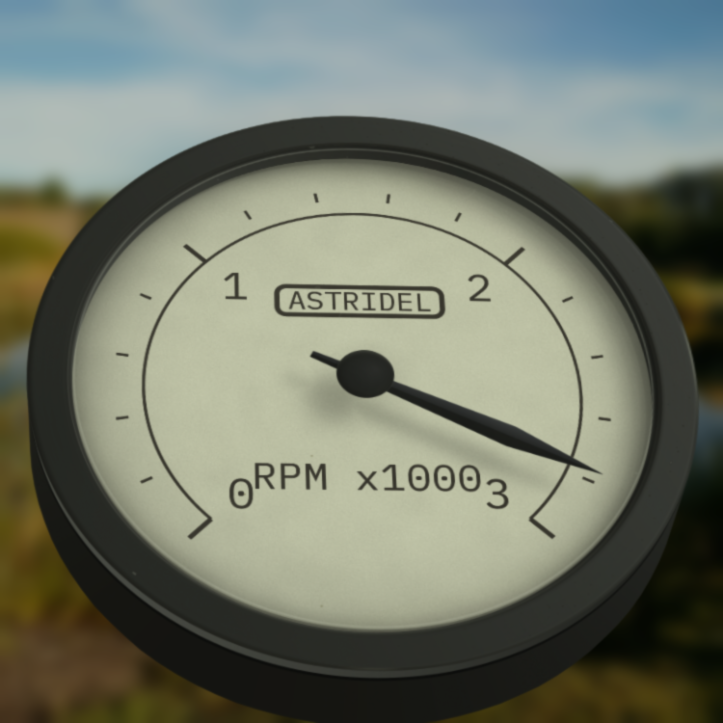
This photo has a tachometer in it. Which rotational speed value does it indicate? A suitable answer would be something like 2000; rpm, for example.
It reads 2800; rpm
